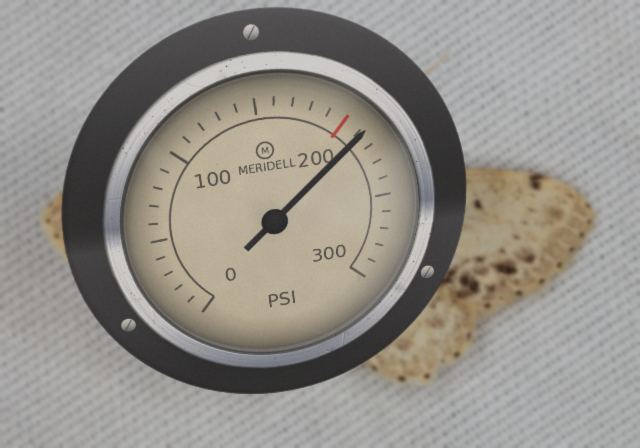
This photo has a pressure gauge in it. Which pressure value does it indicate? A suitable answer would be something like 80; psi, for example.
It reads 210; psi
